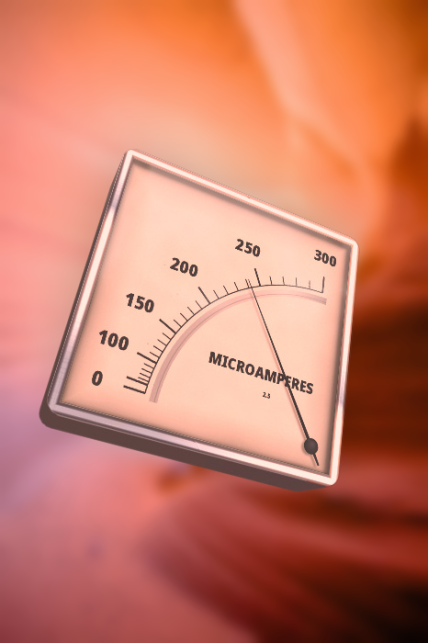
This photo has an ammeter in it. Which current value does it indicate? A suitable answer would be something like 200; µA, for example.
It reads 240; µA
